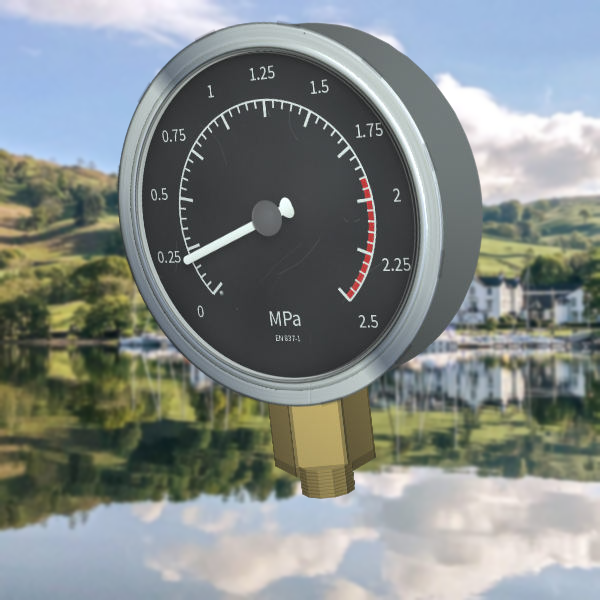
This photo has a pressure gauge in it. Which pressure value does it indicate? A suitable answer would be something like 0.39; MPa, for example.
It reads 0.2; MPa
